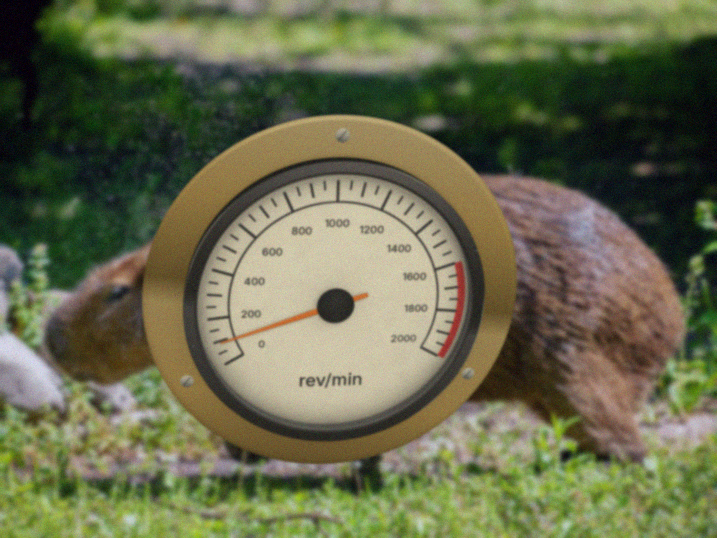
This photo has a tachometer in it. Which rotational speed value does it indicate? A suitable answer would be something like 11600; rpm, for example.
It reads 100; rpm
